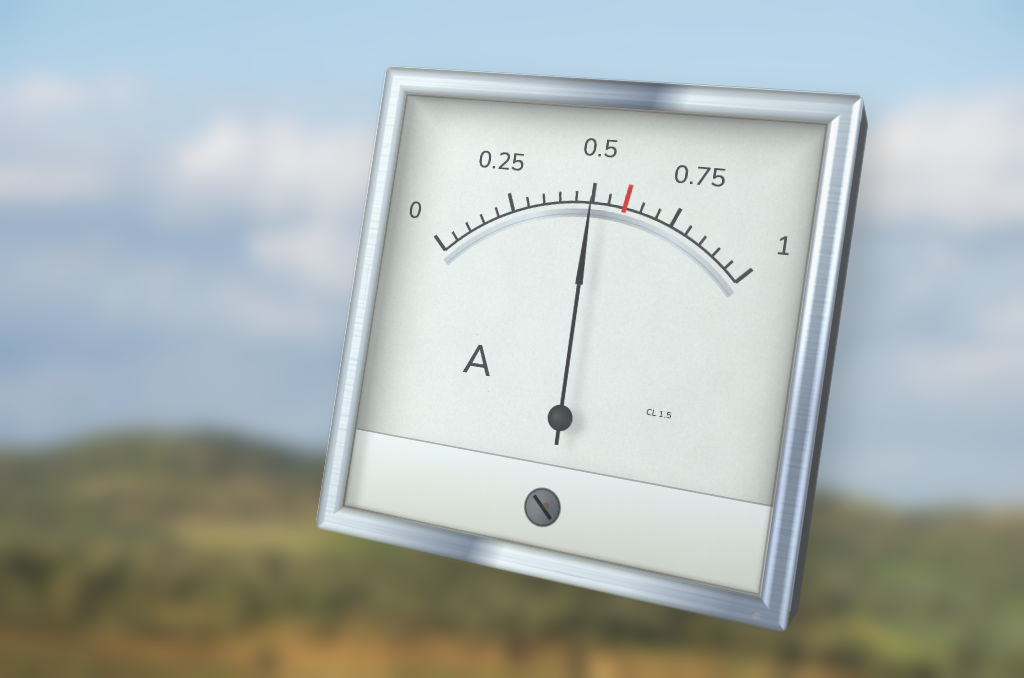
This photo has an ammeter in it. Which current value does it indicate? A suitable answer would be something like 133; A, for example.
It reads 0.5; A
